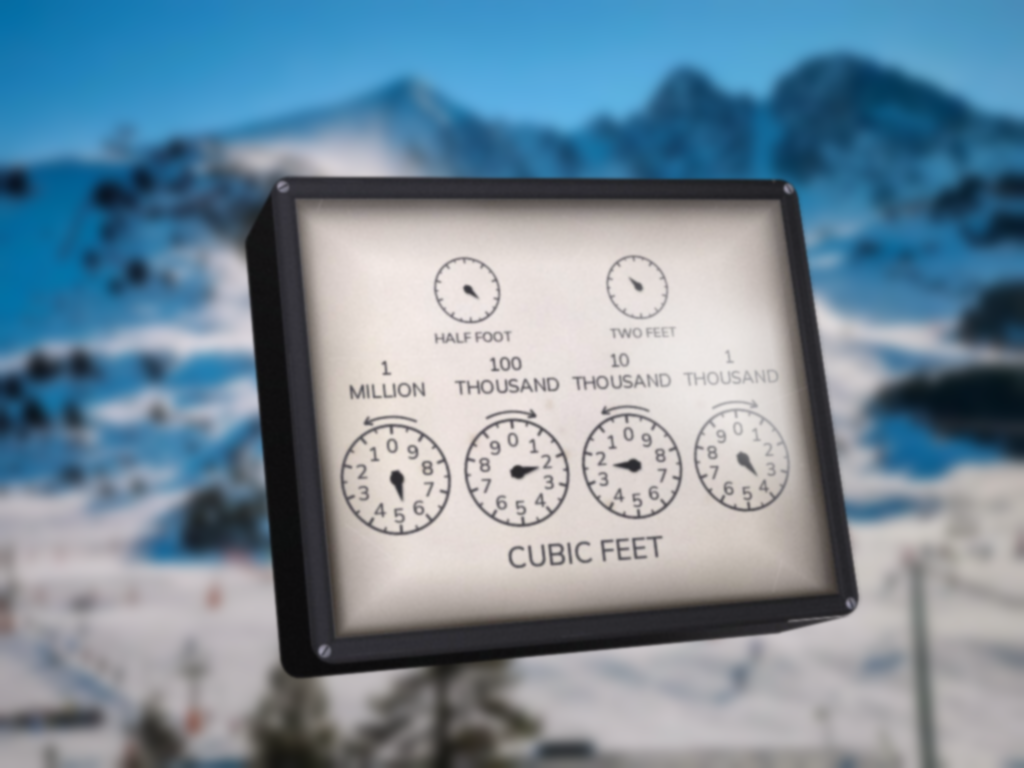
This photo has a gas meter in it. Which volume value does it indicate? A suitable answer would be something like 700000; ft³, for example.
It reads 522400; ft³
